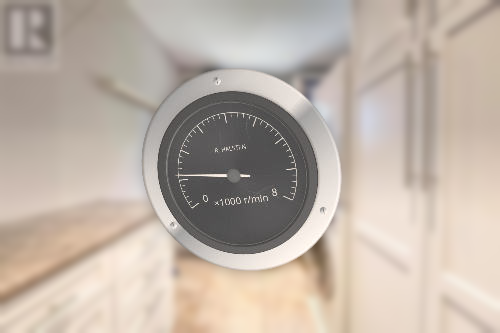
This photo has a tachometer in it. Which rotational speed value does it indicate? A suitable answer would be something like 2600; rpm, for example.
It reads 1200; rpm
